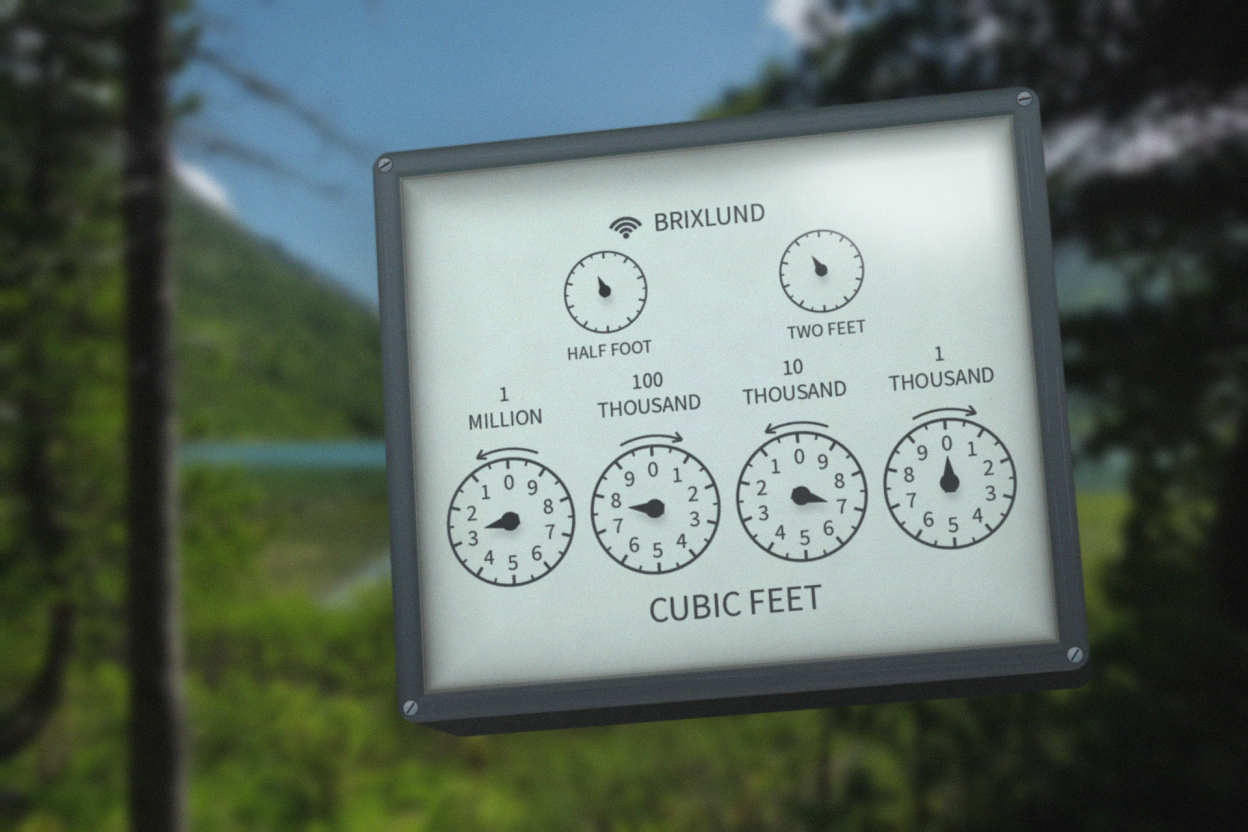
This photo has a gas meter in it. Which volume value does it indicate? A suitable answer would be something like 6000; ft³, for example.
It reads 277000; ft³
